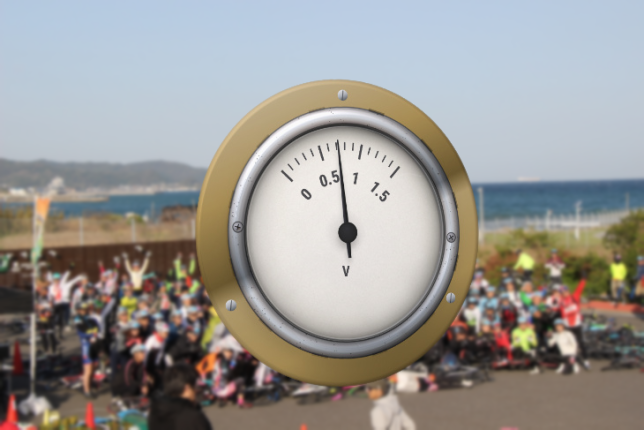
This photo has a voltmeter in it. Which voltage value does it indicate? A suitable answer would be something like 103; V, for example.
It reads 0.7; V
